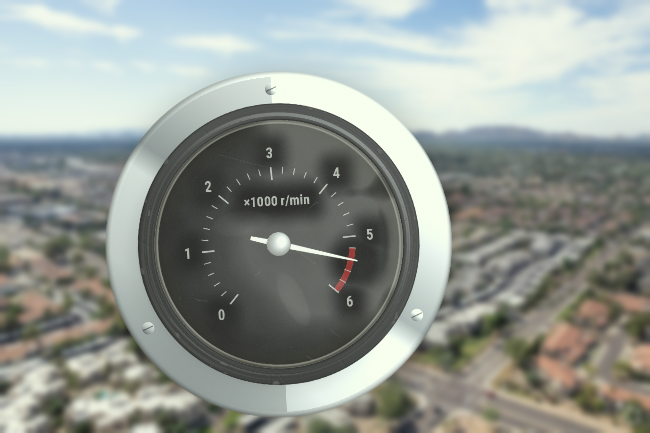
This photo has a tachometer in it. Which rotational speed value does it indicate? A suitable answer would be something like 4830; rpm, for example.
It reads 5400; rpm
